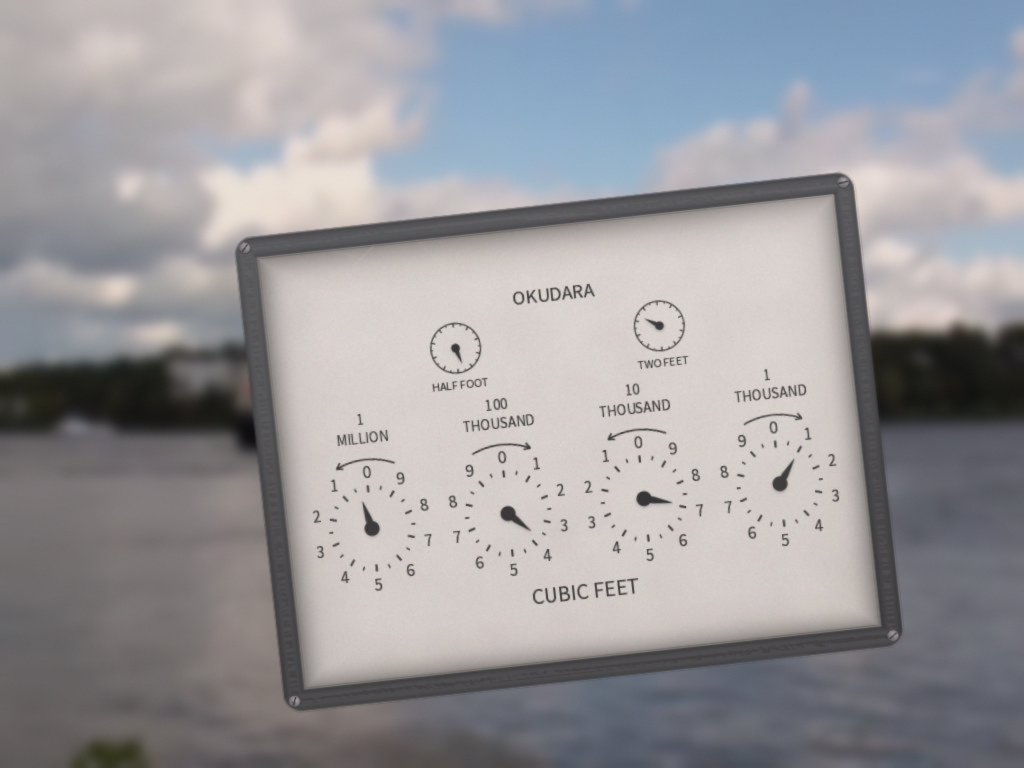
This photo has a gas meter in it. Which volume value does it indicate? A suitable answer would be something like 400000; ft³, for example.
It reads 37100; ft³
